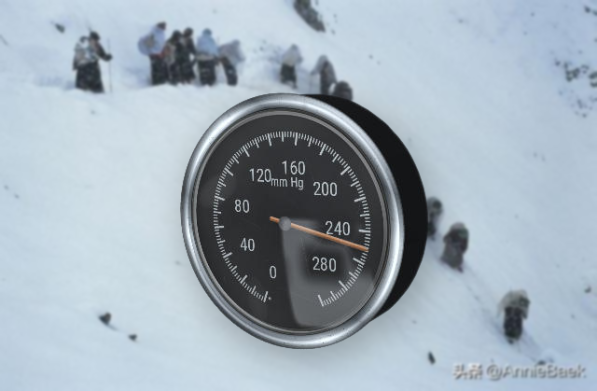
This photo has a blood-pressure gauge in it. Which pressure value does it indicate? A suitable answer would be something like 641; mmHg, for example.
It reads 250; mmHg
